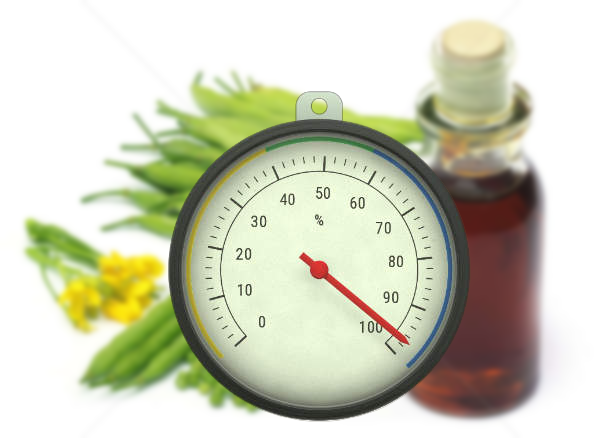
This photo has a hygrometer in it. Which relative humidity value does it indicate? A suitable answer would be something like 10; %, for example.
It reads 97; %
